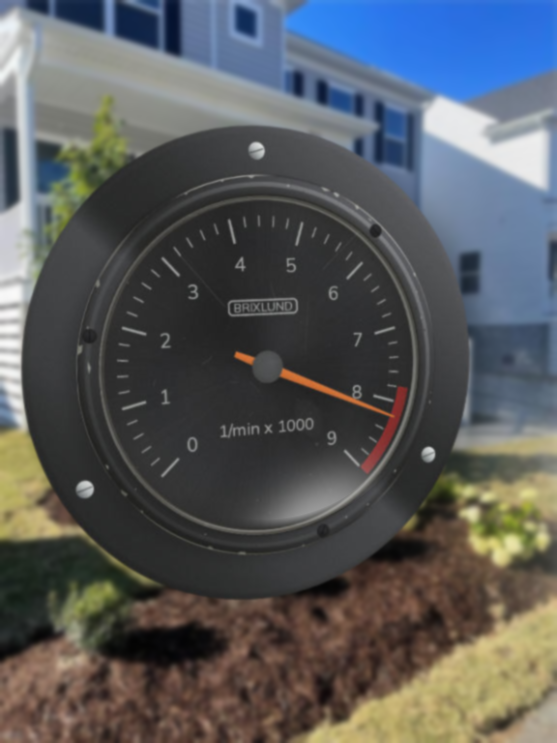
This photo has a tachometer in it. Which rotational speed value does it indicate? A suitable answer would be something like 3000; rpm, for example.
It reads 8200; rpm
